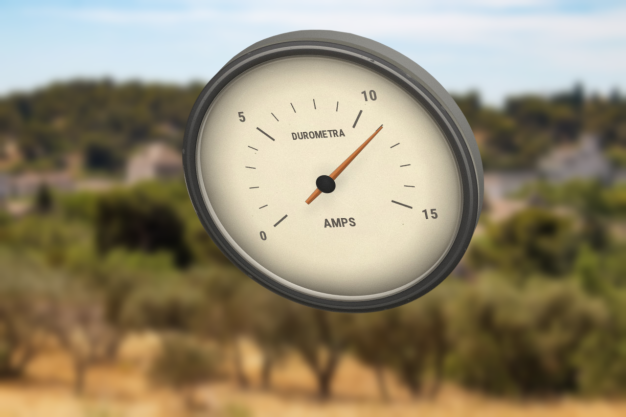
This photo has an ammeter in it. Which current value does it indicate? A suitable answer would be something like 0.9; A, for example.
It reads 11; A
